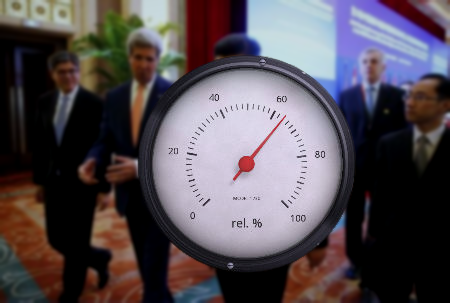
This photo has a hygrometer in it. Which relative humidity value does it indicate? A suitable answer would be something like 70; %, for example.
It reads 64; %
